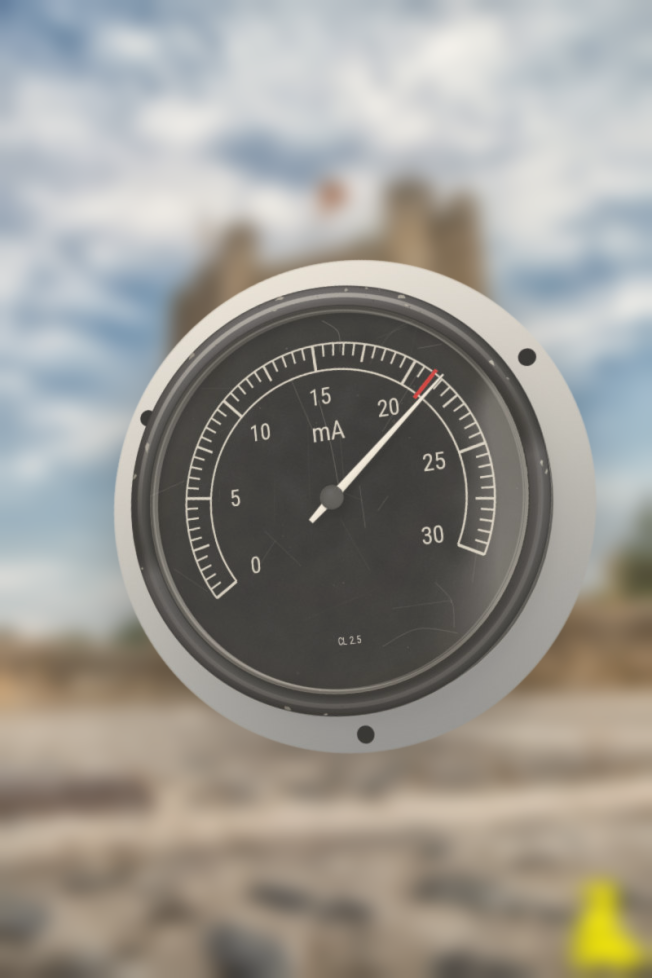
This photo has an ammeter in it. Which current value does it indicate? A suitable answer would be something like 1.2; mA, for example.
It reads 21.5; mA
